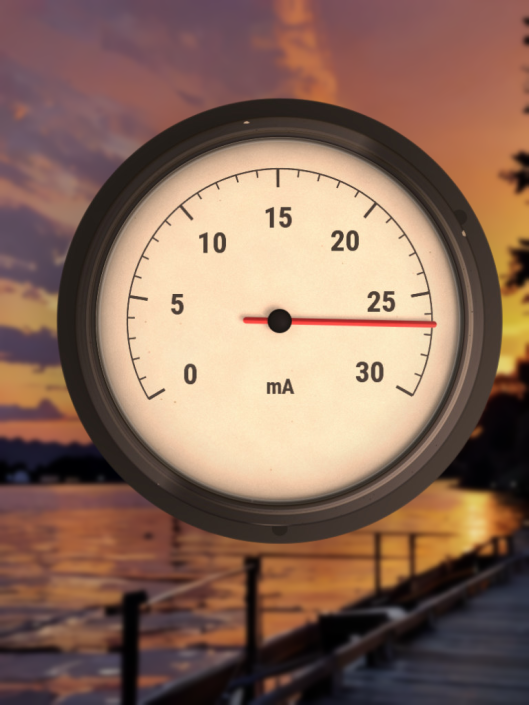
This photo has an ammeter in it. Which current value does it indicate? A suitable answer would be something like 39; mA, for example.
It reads 26.5; mA
